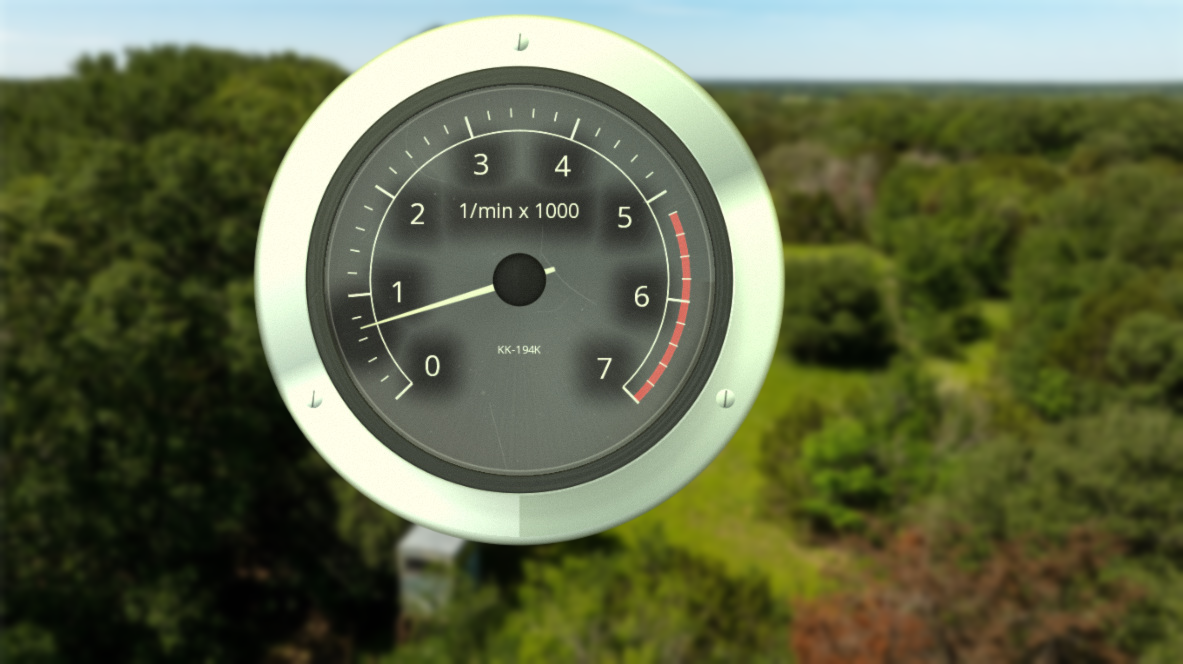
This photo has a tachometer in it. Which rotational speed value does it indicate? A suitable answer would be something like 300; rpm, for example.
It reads 700; rpm
